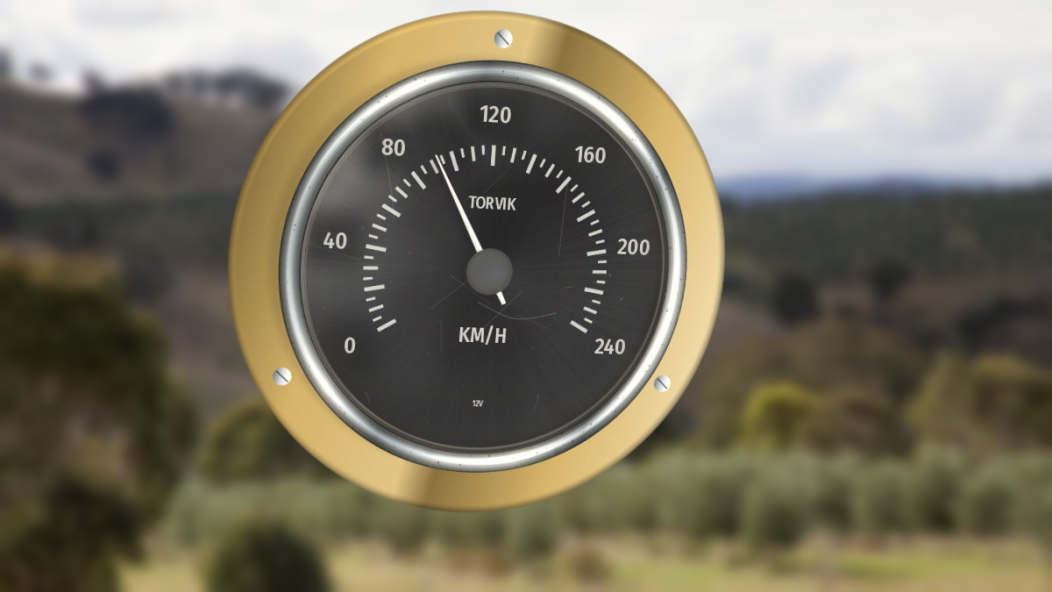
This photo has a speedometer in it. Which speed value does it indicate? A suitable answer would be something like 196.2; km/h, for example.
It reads 92.5; km/h
